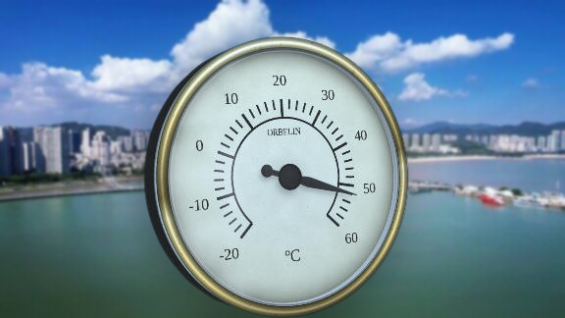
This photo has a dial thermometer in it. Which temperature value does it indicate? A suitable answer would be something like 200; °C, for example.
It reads 52; °C
